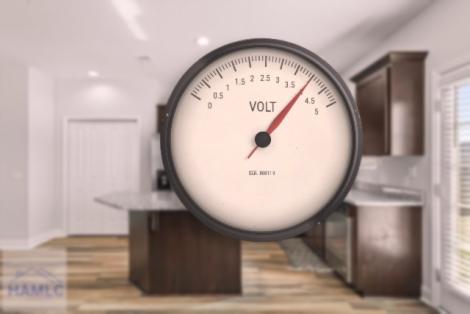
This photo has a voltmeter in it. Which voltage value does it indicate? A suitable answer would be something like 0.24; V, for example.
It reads 4; V
